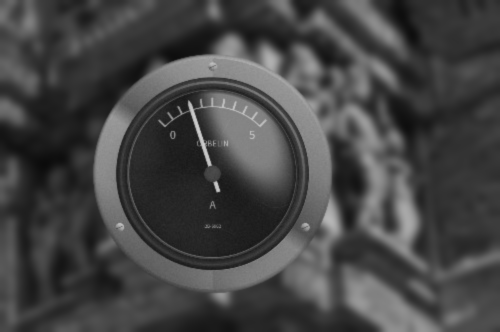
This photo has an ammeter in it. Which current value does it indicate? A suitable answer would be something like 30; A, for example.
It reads 1.5; A
